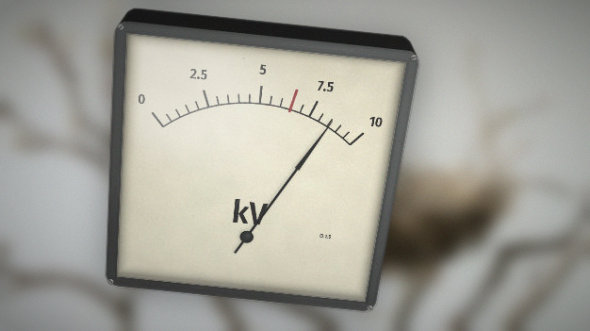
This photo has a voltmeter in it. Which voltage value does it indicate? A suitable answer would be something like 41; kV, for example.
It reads 8.5; kV
